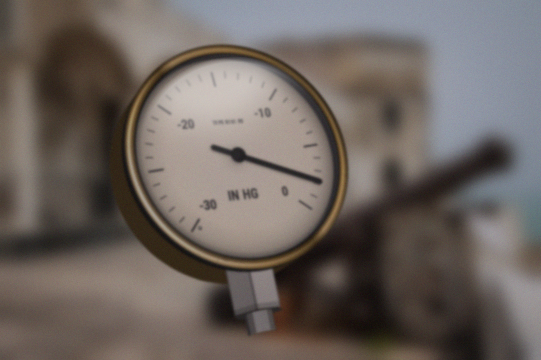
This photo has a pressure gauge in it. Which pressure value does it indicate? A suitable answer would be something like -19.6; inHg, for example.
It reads -2; inHg
